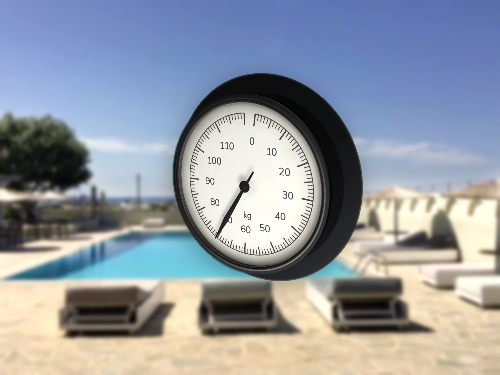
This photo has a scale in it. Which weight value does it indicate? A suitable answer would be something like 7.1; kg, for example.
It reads 70; kg
